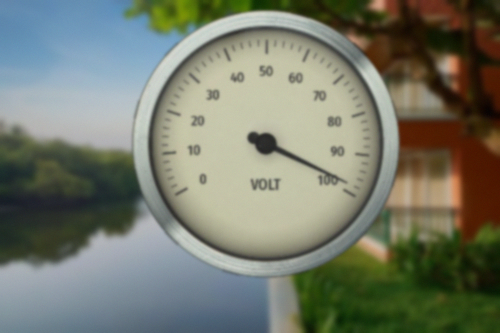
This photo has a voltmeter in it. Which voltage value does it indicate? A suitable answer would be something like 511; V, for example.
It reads 98; V
